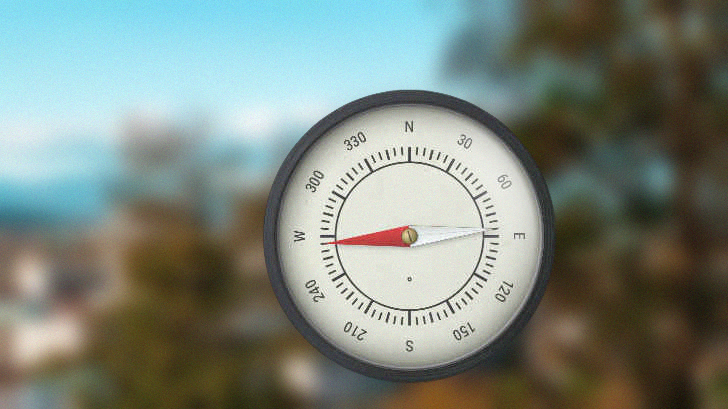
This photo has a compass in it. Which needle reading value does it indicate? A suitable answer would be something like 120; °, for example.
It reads 265; °
